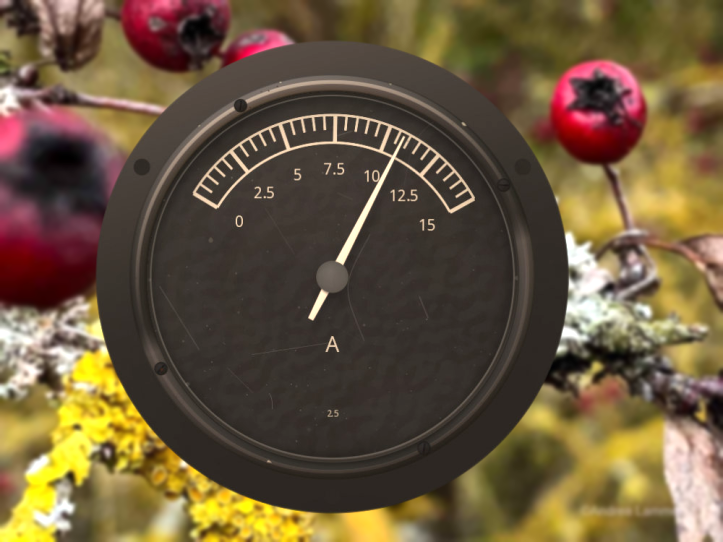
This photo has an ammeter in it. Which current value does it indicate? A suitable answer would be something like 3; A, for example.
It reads 10.75; A
